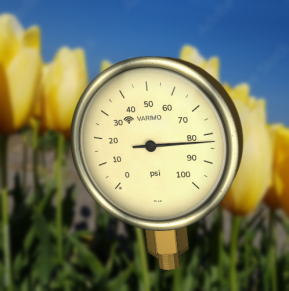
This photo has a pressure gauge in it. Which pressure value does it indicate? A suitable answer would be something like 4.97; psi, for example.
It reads 82.5; psi
